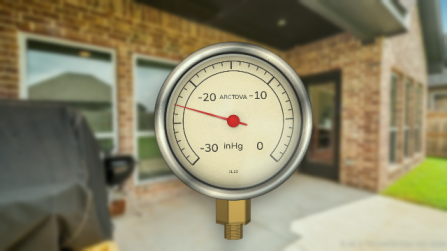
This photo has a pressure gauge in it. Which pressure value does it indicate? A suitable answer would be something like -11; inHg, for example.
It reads -23; inHg
